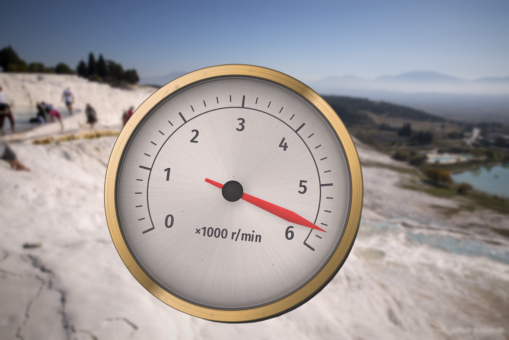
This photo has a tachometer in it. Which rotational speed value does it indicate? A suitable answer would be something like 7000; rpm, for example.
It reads 5700; rpm
